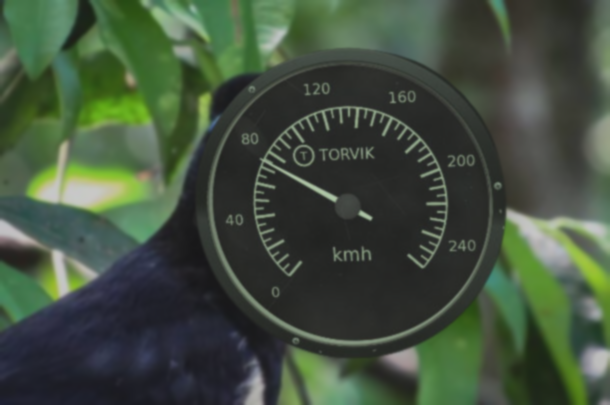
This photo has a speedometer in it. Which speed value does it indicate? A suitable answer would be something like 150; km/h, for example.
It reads 75; km/h
